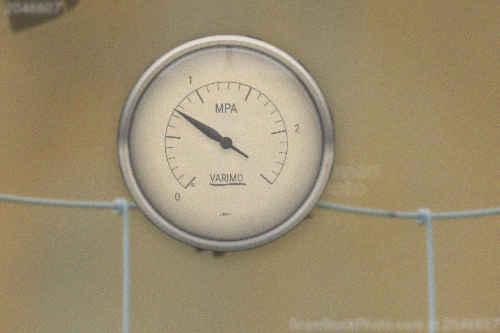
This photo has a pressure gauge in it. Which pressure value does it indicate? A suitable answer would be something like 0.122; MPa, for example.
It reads 0.75; MPa
